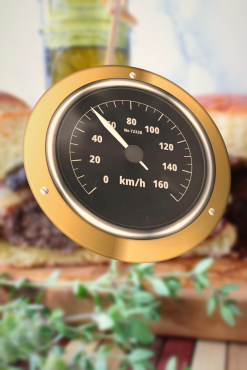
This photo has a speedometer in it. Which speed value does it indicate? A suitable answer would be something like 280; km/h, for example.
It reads 55; km/h
